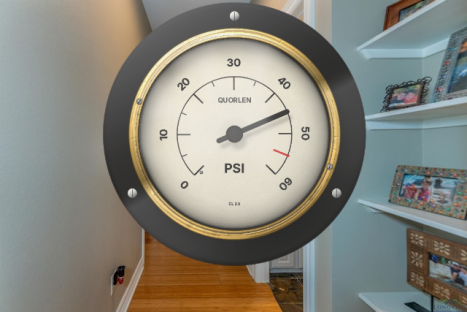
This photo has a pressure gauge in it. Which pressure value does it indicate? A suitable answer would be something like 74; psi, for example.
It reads 45; psi
